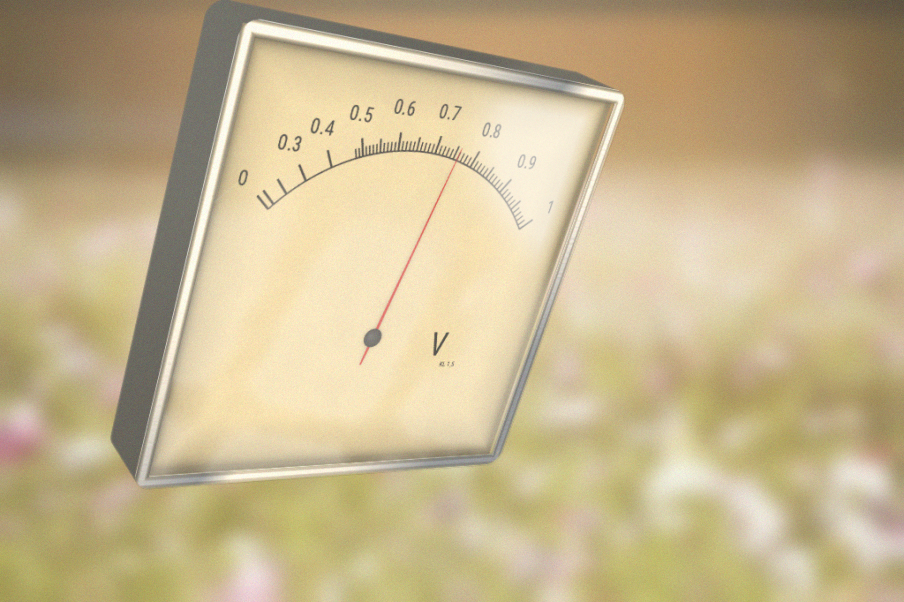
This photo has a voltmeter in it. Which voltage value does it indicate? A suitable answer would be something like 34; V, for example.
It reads 0.75; V
